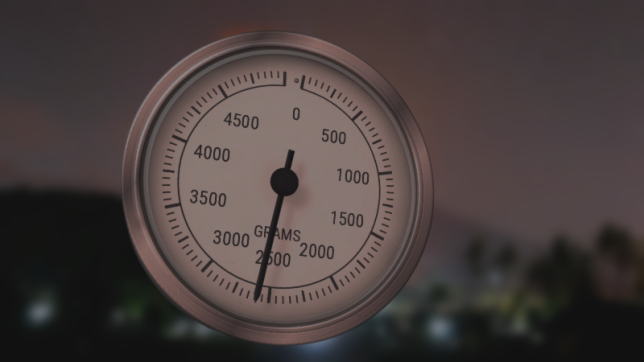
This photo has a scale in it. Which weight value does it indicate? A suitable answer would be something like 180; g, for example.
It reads 2600; g
